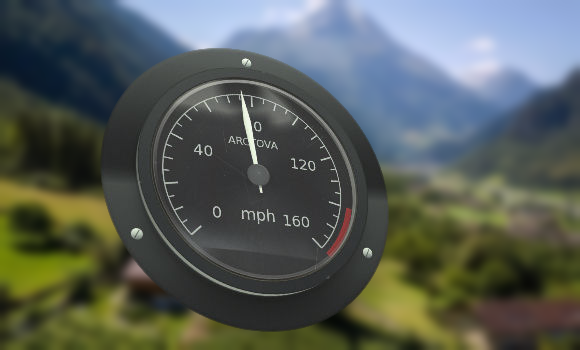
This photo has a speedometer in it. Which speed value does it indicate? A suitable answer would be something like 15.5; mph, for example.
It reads 75; mph
